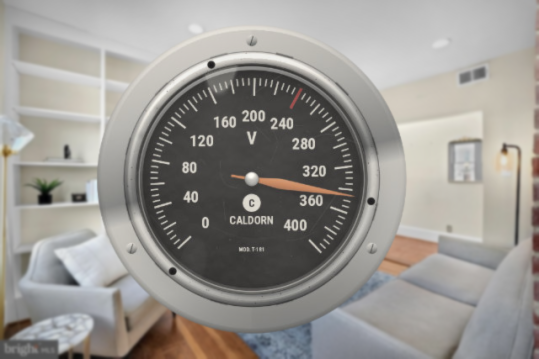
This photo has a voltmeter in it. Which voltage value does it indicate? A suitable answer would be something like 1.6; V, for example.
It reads 345; V
